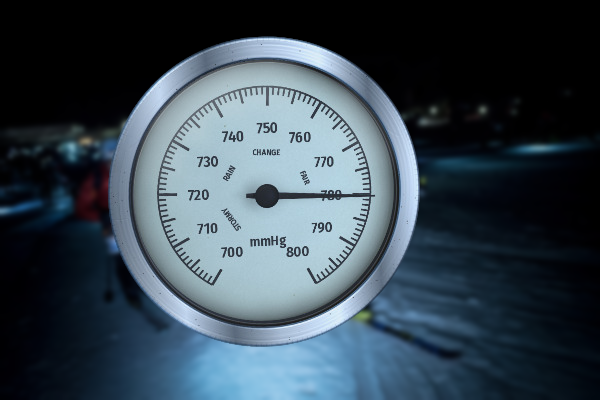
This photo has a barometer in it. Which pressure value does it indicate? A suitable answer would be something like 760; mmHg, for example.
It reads 780; mmHg
